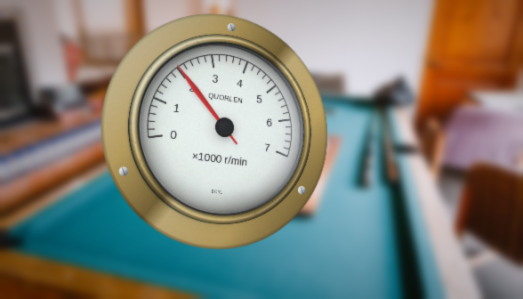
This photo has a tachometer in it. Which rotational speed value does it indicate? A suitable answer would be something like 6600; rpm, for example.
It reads 2000; rpm
